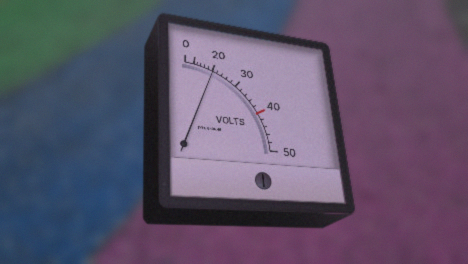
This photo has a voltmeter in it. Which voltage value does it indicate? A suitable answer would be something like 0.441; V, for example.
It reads 20; V
